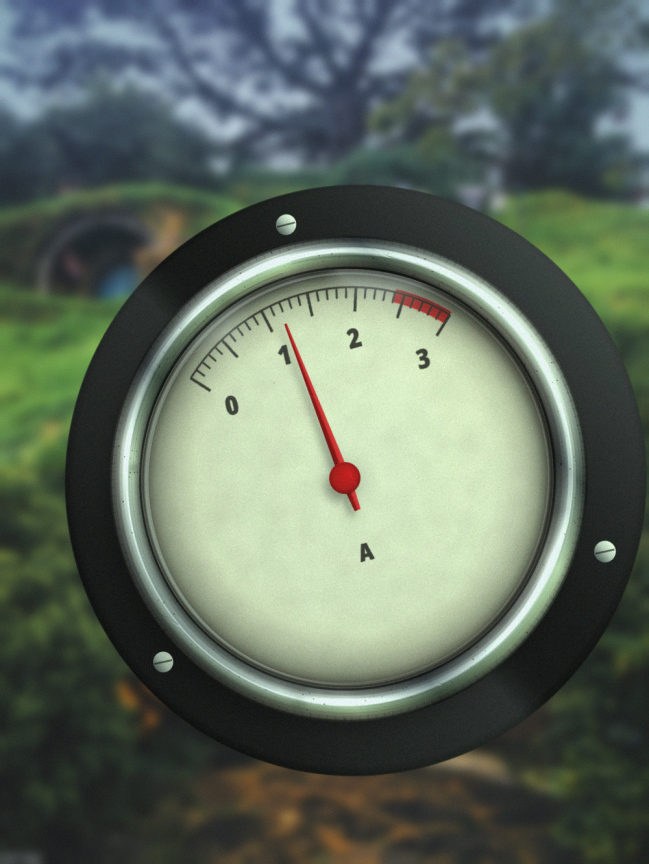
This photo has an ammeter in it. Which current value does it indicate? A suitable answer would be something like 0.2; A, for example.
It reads 1.2; A
